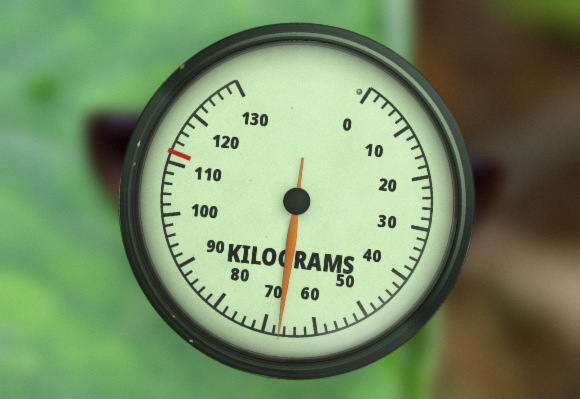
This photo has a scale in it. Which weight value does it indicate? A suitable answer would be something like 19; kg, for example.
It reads 67; kg
